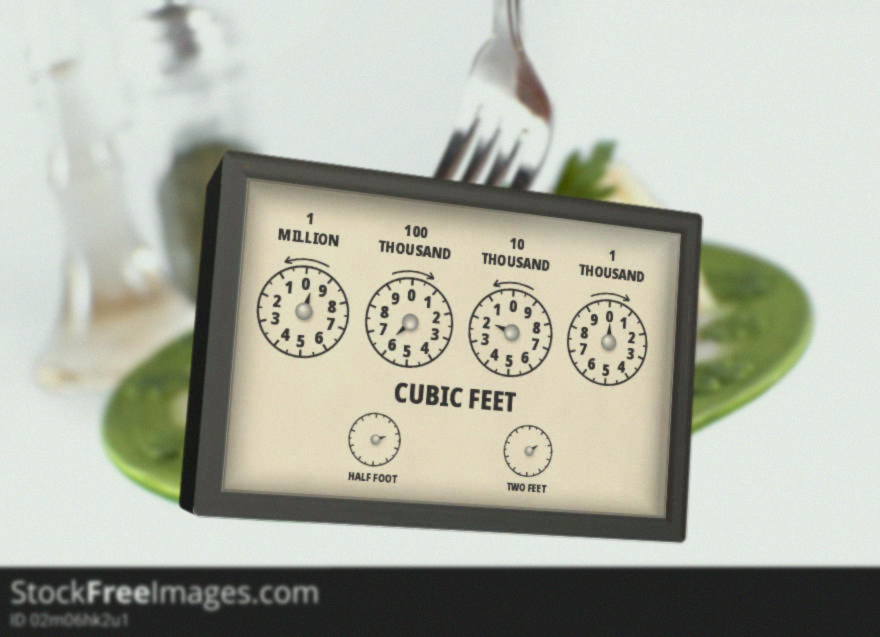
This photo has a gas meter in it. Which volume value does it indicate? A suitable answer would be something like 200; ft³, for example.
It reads 962000; ft³
